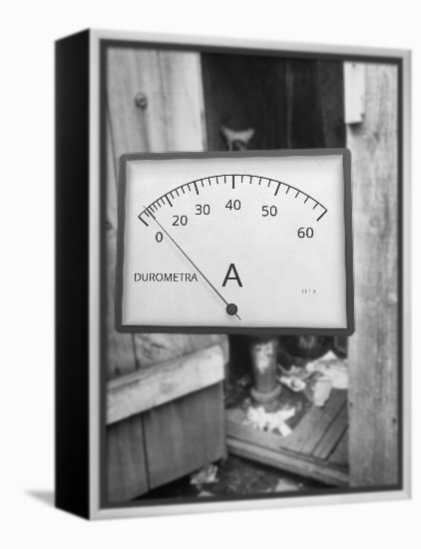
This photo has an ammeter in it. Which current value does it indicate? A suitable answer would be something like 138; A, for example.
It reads 10; A
